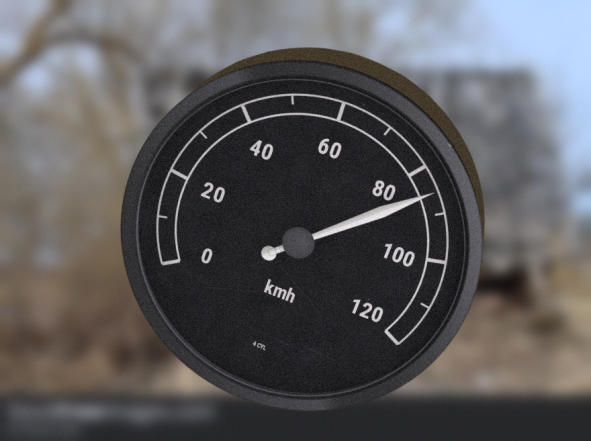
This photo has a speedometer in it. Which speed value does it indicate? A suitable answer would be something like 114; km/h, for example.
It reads 85; km/h
